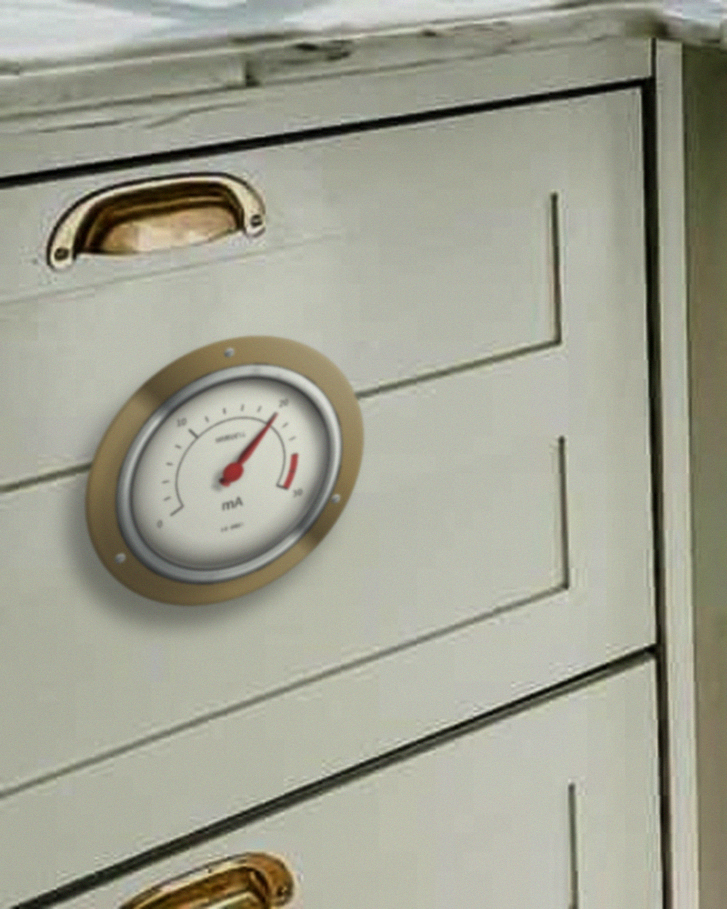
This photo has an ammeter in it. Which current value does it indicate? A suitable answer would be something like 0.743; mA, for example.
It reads 20; mA
